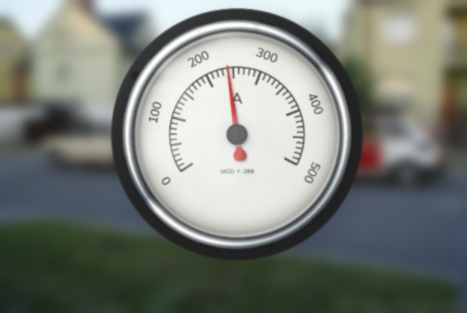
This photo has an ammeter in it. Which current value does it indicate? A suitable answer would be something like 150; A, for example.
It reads 240; A
